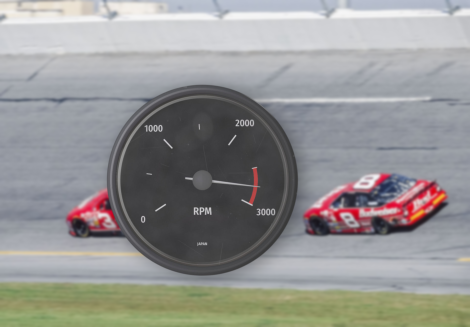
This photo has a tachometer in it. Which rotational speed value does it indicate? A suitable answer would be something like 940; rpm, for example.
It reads 2750; rpm
